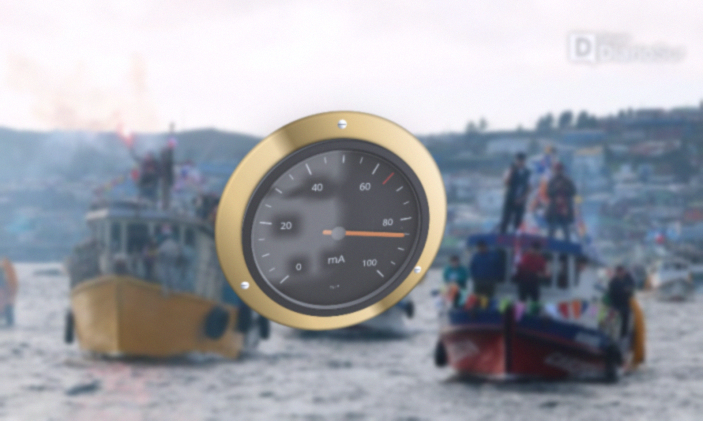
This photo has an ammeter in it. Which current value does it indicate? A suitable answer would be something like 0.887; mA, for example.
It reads 85; mA
